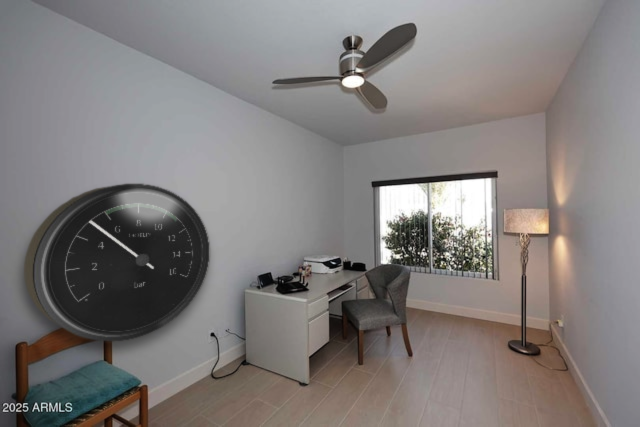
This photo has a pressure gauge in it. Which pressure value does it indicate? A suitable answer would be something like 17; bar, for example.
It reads 5; bar
